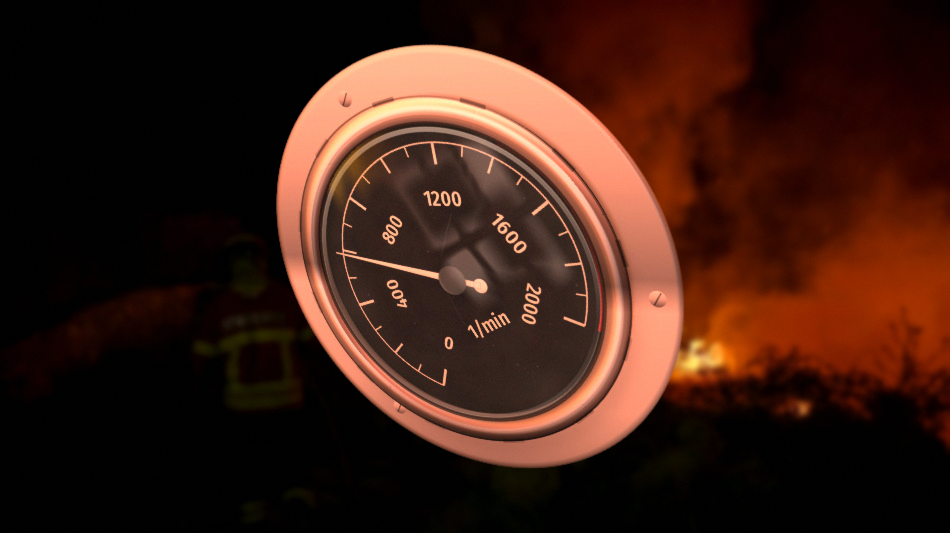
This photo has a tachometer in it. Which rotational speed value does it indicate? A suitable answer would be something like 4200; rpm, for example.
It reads 600; rpm
